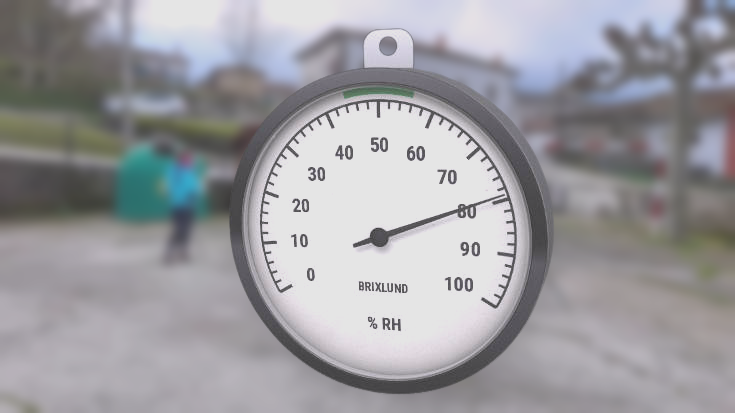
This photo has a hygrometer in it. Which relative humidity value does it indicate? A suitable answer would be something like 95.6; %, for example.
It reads 79; %
